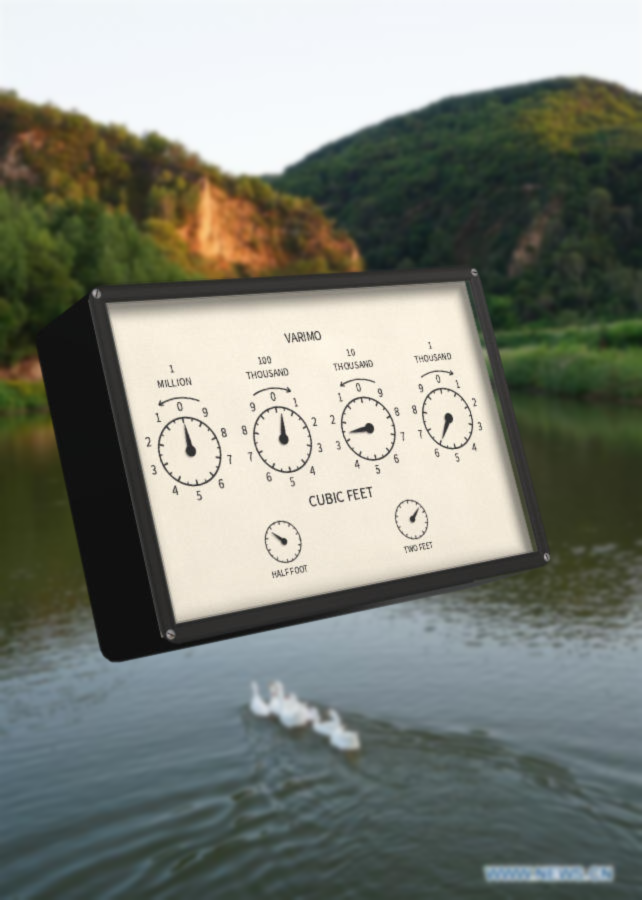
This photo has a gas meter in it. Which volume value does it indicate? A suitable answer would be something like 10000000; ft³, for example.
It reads 2600; ft³
